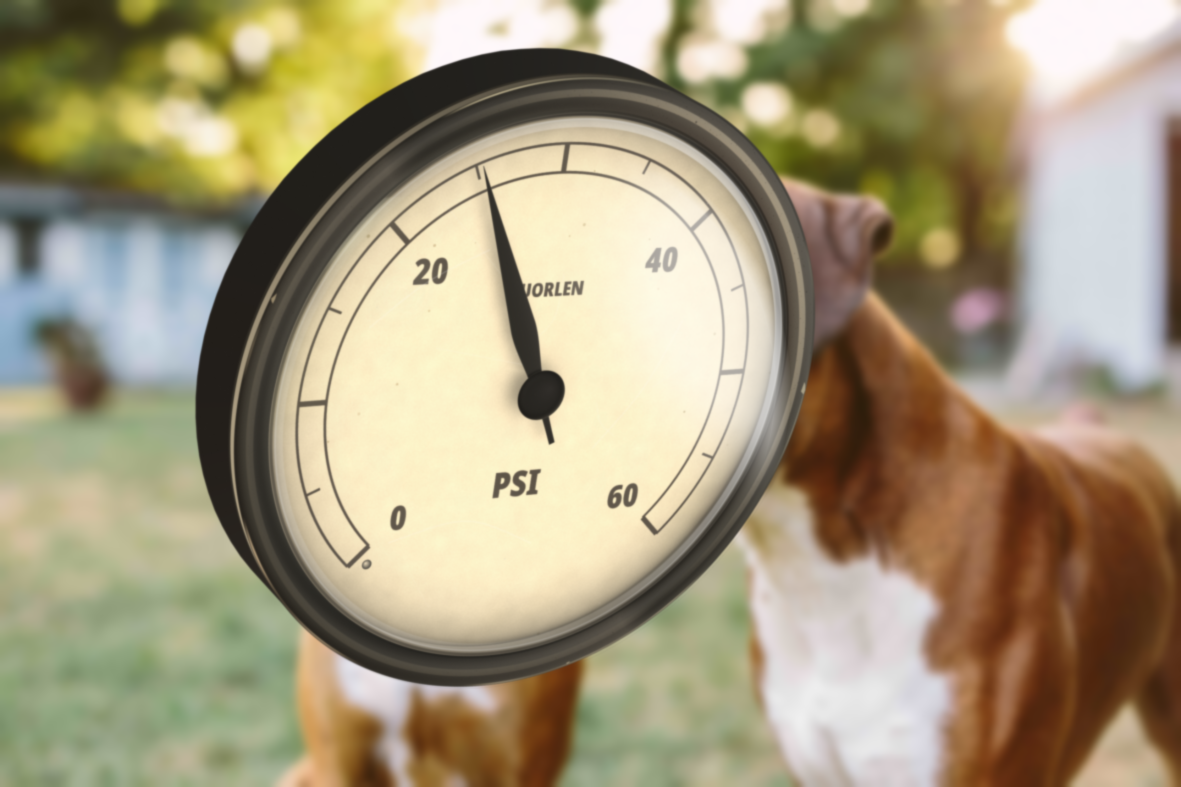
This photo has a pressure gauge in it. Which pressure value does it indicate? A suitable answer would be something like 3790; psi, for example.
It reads 25; psi
